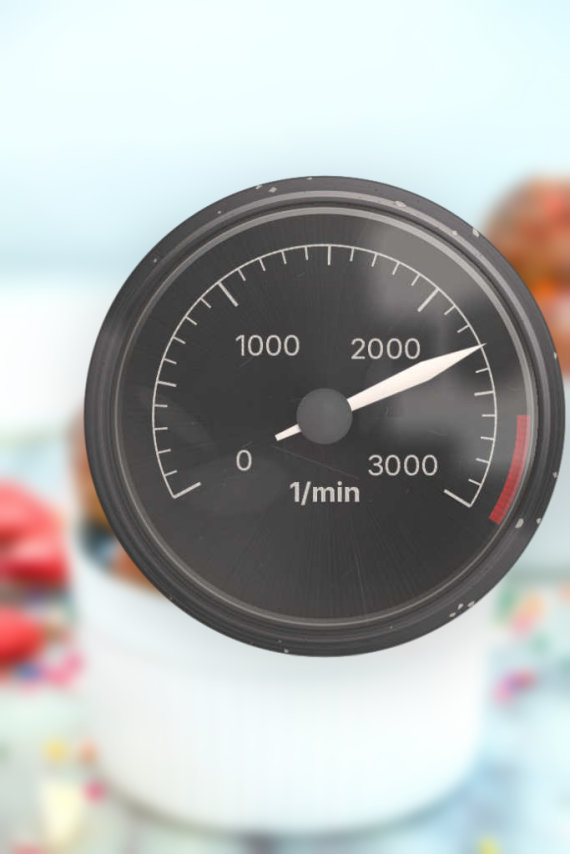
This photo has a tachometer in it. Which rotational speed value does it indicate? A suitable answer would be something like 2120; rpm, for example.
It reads 2300; rpm
